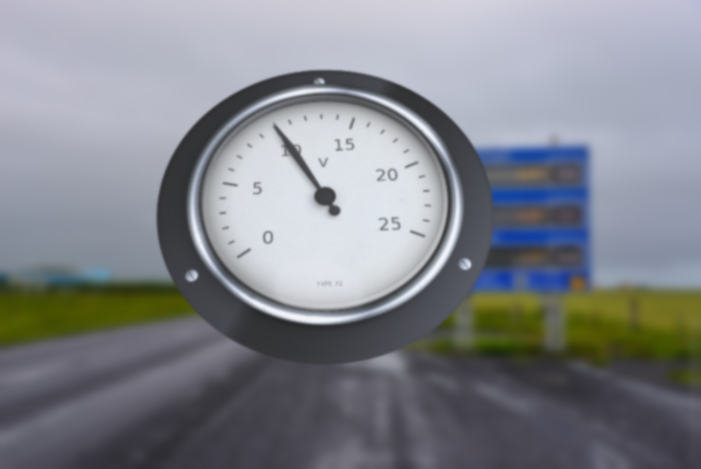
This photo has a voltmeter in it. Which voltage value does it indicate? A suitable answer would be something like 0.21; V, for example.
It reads 10; V
